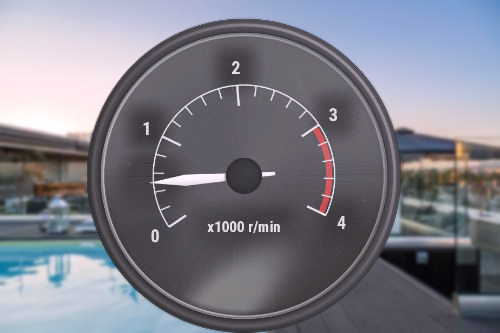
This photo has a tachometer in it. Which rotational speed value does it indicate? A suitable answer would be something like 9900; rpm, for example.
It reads 500; rpm
